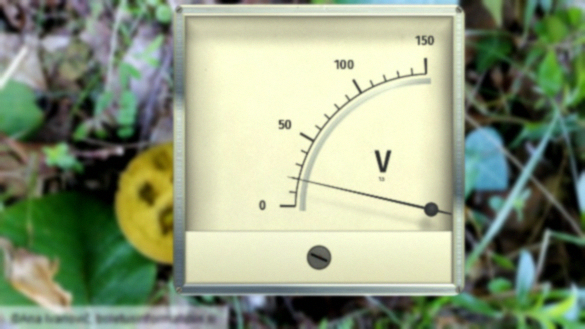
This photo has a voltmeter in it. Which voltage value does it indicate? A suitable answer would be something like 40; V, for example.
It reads 20; V
